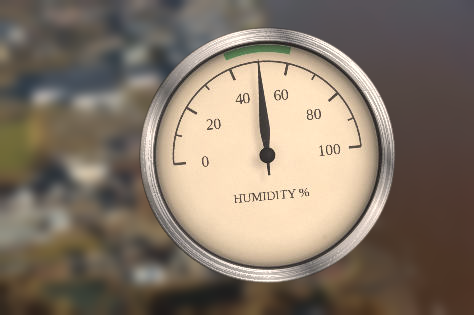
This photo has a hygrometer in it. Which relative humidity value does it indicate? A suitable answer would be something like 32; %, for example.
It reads 50; %
